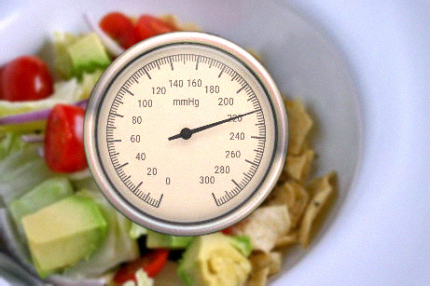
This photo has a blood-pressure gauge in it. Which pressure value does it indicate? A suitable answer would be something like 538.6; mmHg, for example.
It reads 220; mmHg
